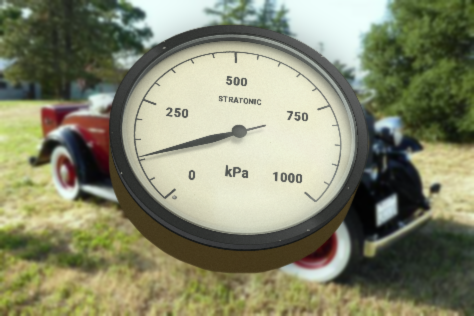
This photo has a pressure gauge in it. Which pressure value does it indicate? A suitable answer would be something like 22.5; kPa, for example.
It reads 100; kPa
